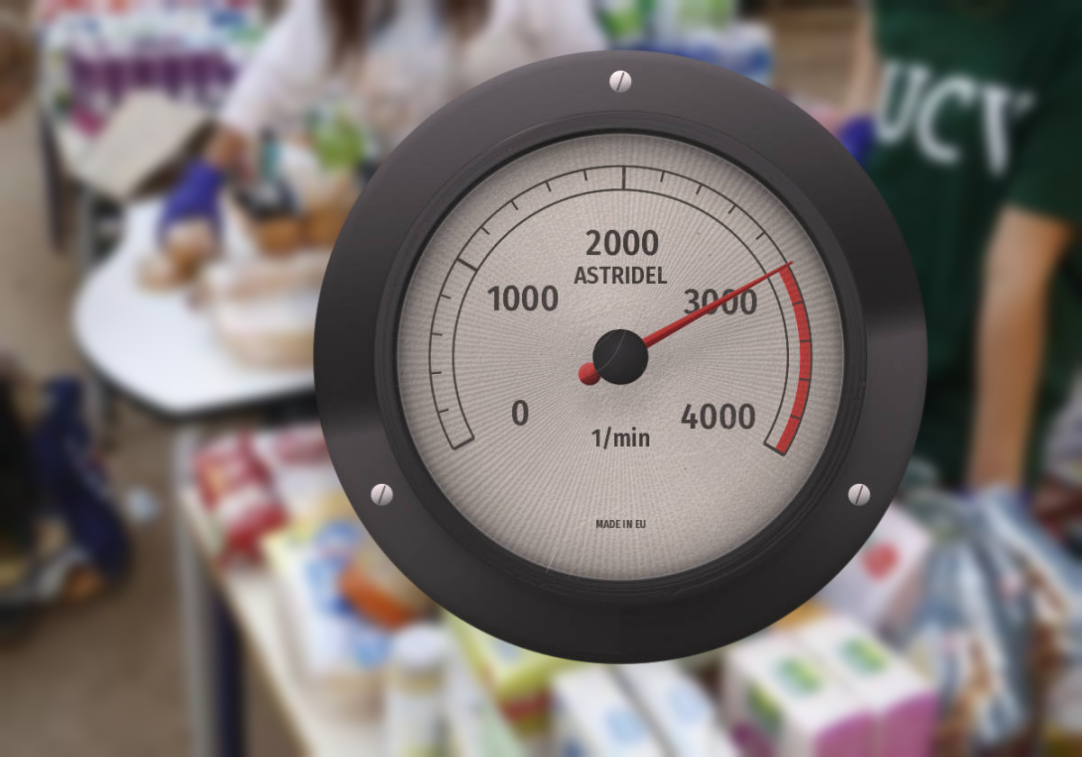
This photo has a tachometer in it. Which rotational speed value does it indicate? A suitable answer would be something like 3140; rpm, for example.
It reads 3000; rpm
